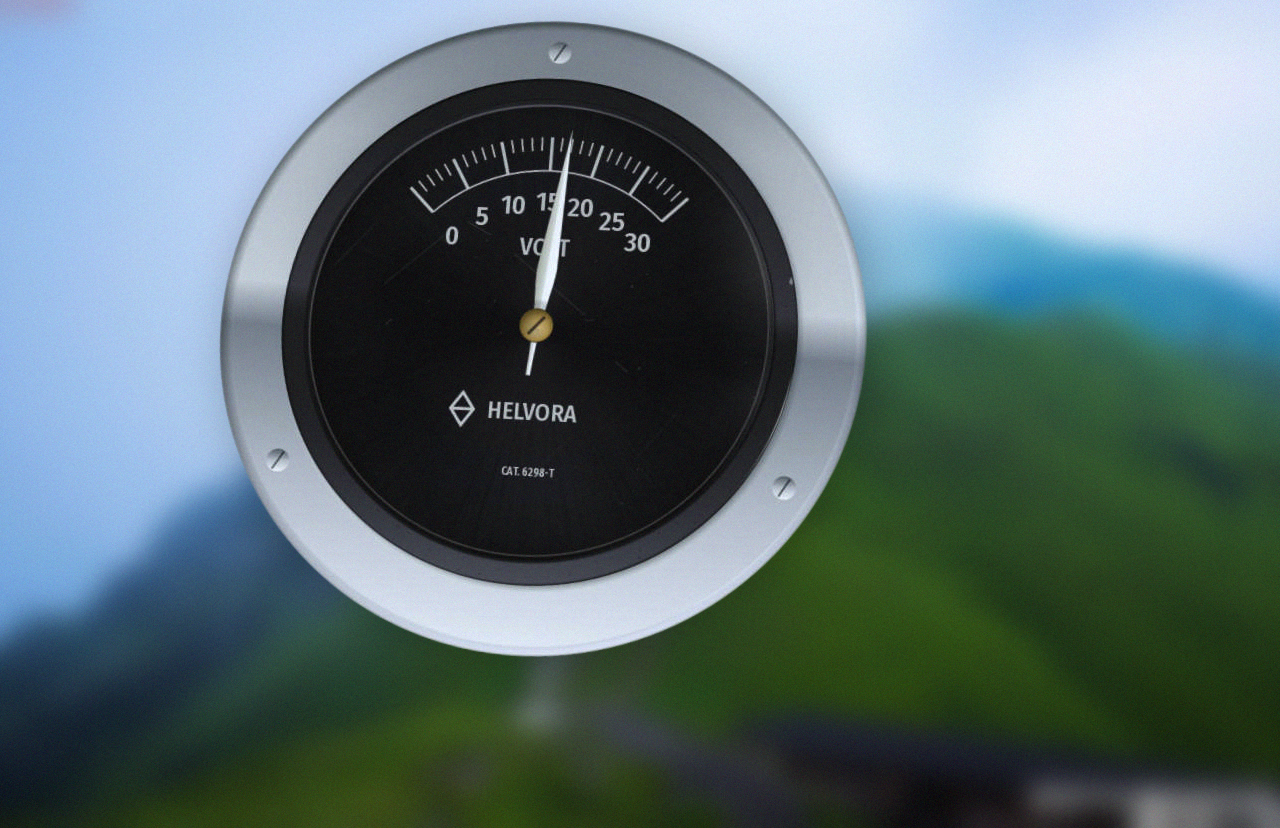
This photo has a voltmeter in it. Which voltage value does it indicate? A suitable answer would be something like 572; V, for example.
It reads 17; V
